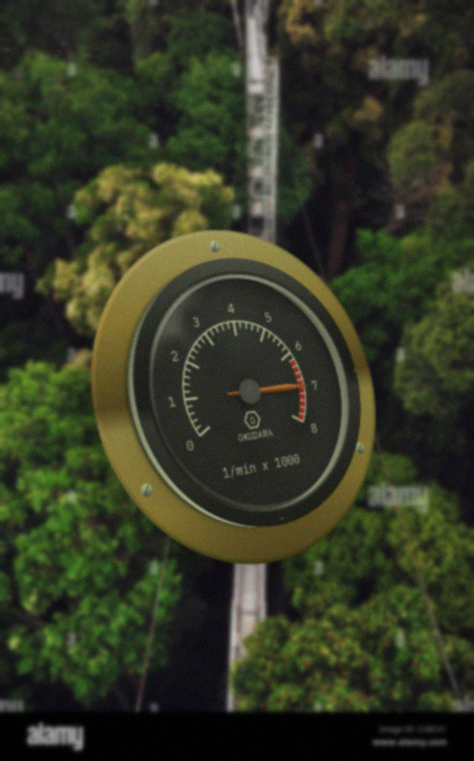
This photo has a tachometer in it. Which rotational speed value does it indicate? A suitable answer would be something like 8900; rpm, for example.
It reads 7000; rpm
